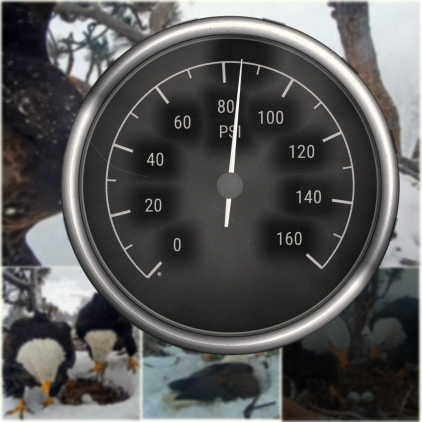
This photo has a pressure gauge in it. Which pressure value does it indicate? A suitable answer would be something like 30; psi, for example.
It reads 85; psi
